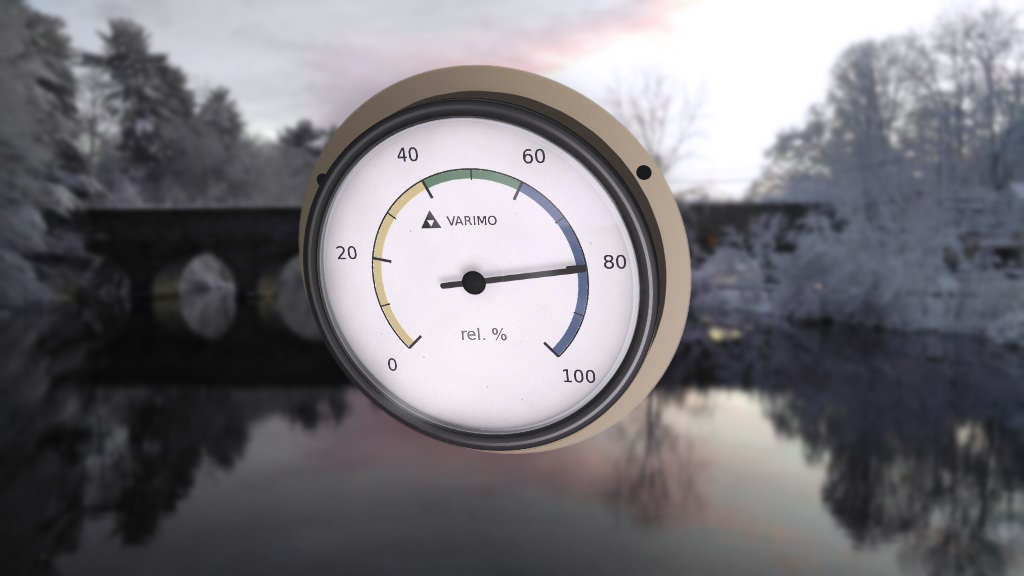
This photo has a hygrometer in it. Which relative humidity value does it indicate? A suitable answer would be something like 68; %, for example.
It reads 80; %
